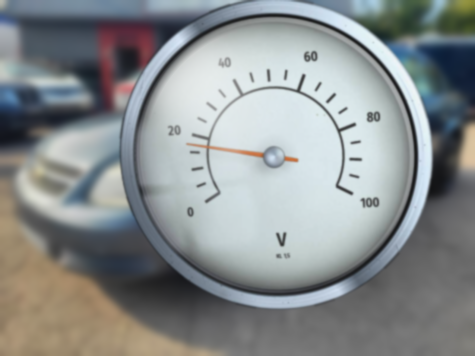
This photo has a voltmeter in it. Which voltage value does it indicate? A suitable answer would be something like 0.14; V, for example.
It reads 17.5; V
